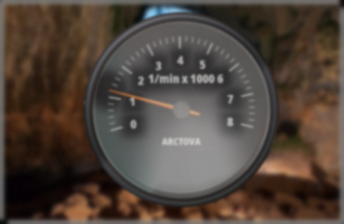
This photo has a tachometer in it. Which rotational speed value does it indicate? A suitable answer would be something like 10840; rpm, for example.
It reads 1200; rpm
